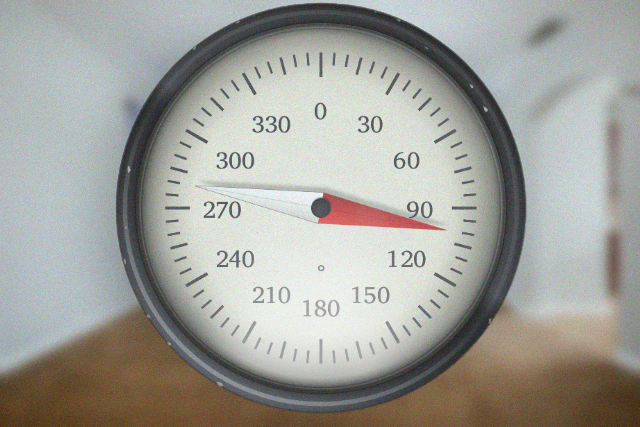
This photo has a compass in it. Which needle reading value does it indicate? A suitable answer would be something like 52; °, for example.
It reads 100; °
